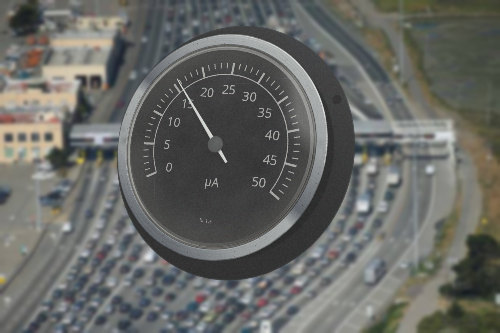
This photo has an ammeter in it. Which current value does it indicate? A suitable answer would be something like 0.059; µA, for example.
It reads 16; µA
